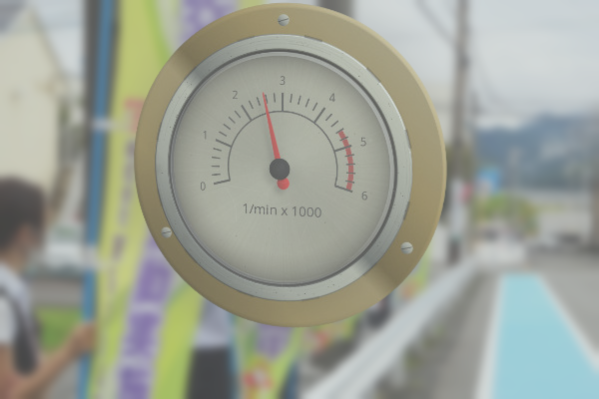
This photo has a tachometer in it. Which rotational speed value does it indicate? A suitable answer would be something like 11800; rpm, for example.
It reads 2600; rpm
